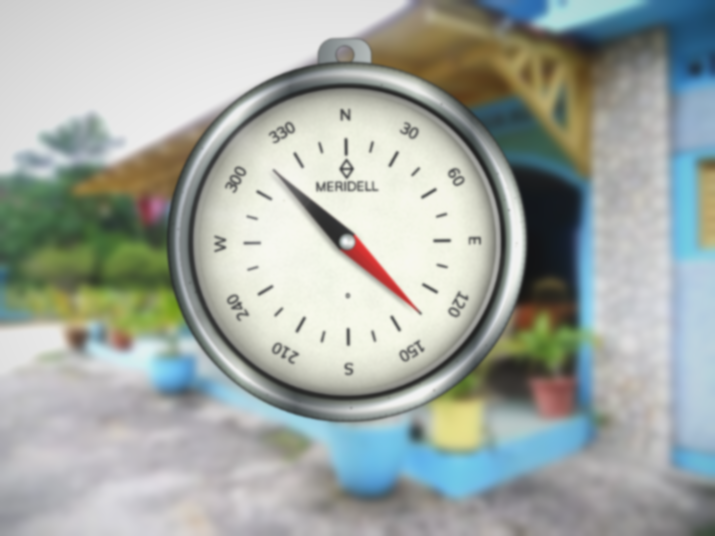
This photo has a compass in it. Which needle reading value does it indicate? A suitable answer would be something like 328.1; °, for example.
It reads 135; °
